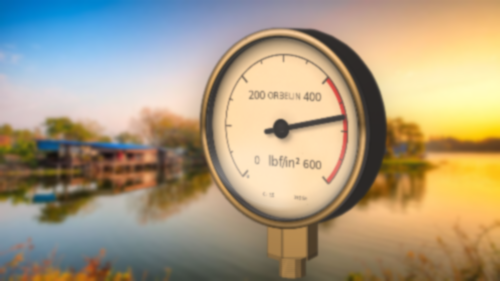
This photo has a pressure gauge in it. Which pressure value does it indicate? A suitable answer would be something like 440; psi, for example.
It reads 475; psi
